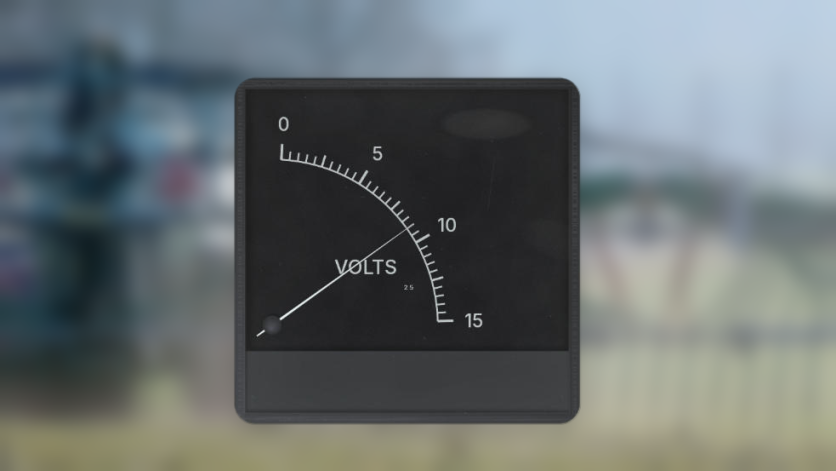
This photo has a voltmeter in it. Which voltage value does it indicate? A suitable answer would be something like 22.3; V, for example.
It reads 9; V
